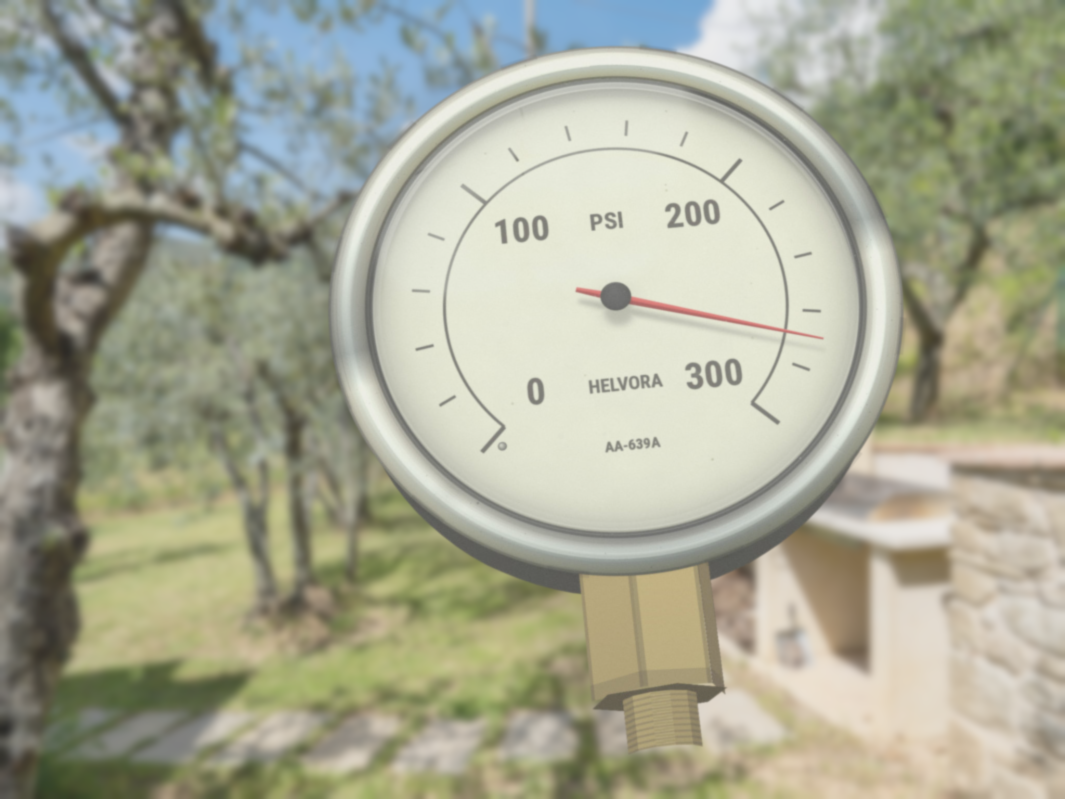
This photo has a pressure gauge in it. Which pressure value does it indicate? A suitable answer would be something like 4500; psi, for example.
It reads 270; psi
